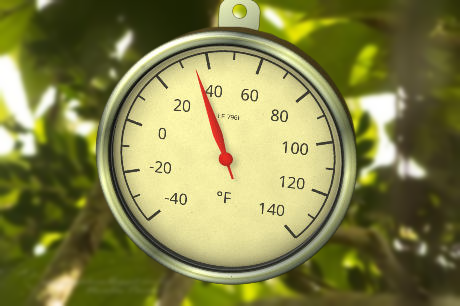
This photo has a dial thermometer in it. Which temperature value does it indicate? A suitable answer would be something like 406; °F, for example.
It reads 35; °F
